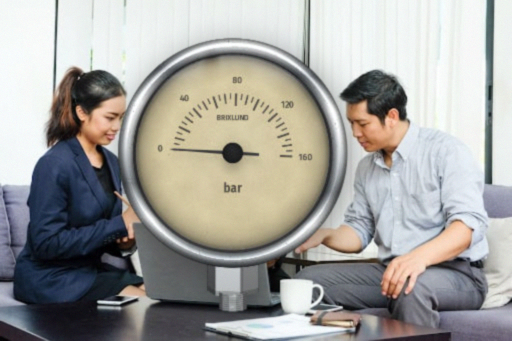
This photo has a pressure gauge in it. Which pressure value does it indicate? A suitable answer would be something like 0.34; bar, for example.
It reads 0; bar
